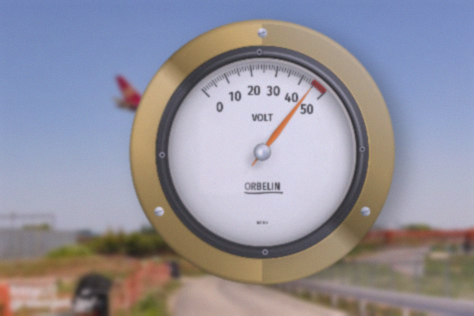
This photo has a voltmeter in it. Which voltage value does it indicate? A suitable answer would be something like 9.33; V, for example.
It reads 45; V
